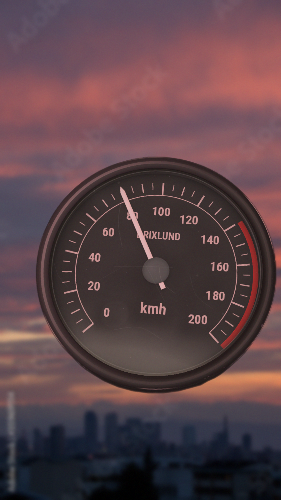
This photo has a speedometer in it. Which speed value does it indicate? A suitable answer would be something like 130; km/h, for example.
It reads 80; km/h
